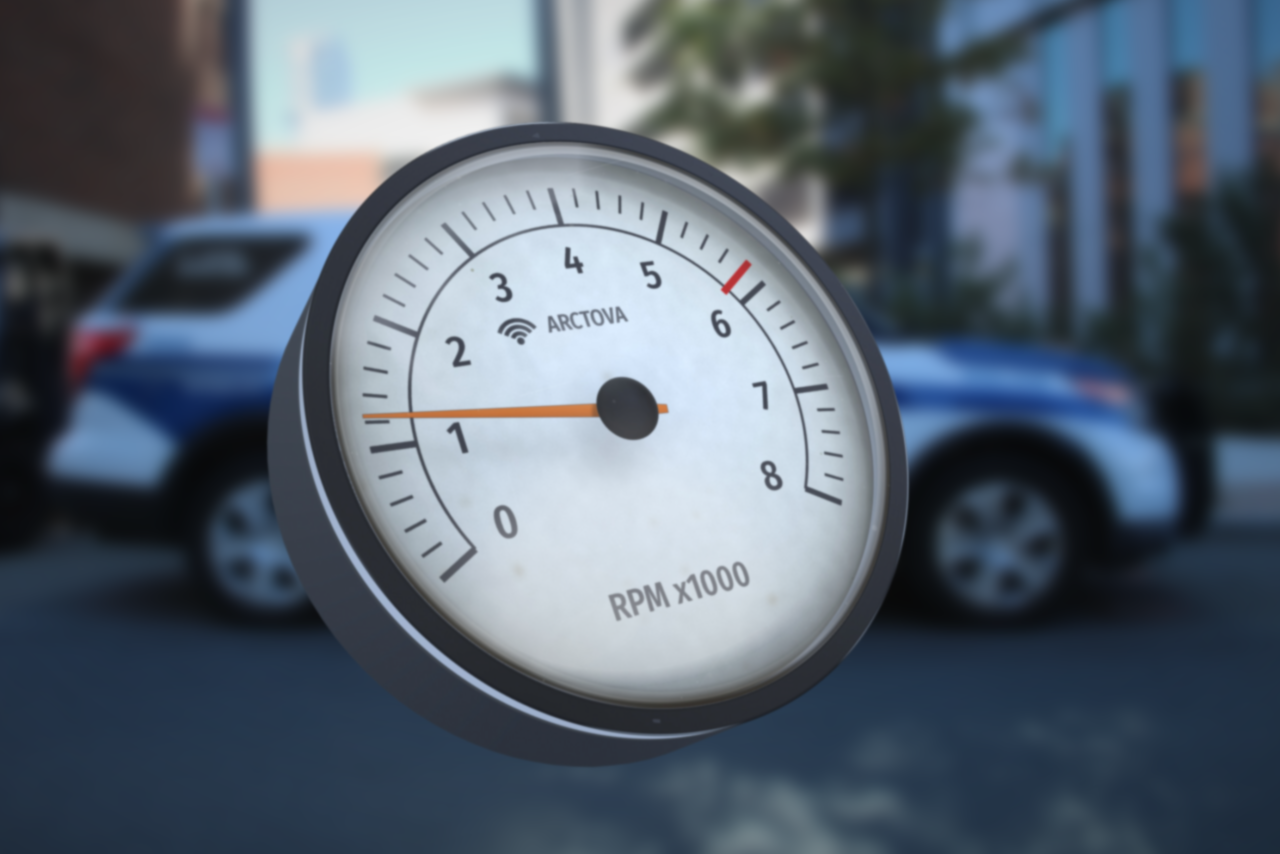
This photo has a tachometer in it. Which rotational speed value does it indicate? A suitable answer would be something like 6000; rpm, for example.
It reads 1200; rpm
